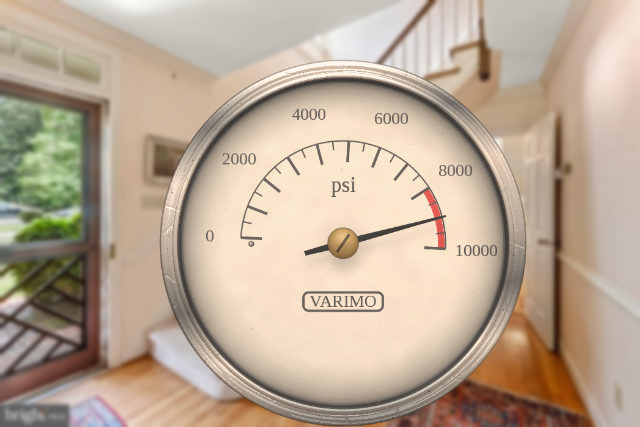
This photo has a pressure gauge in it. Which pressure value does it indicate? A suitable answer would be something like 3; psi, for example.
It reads 9000; psi
